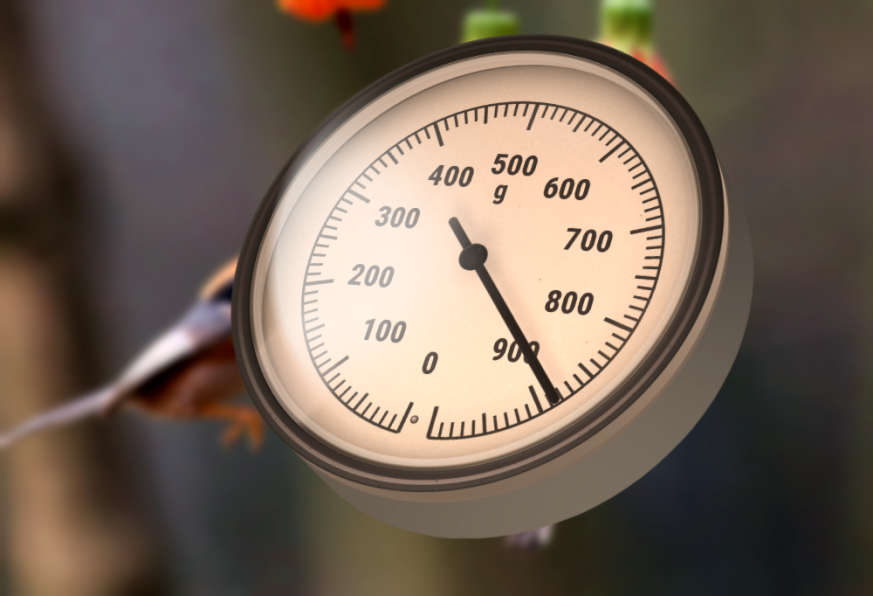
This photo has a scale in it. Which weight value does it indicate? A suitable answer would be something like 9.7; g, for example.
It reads 885; g
